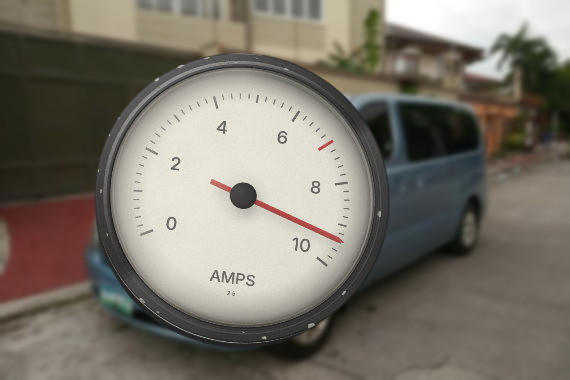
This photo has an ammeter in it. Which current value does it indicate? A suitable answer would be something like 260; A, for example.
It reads 9.4; A
